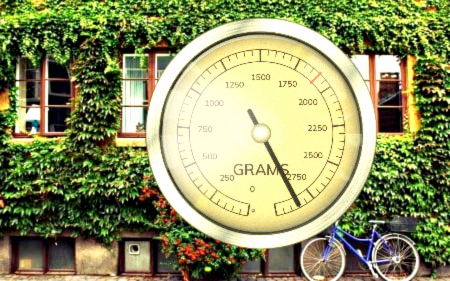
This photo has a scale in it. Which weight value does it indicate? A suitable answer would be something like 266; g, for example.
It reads 2850; g
